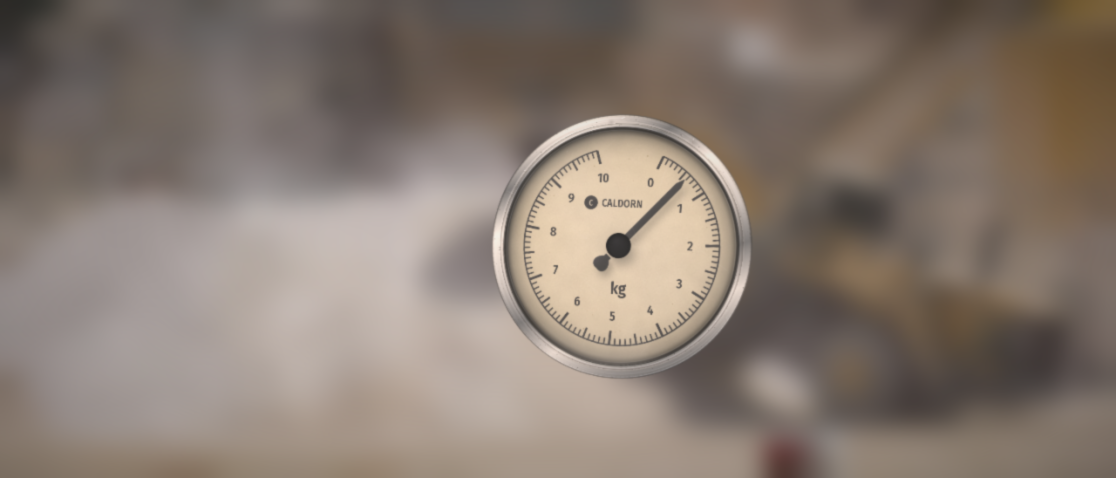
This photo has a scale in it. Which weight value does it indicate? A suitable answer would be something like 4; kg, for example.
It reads 0.6; kg
